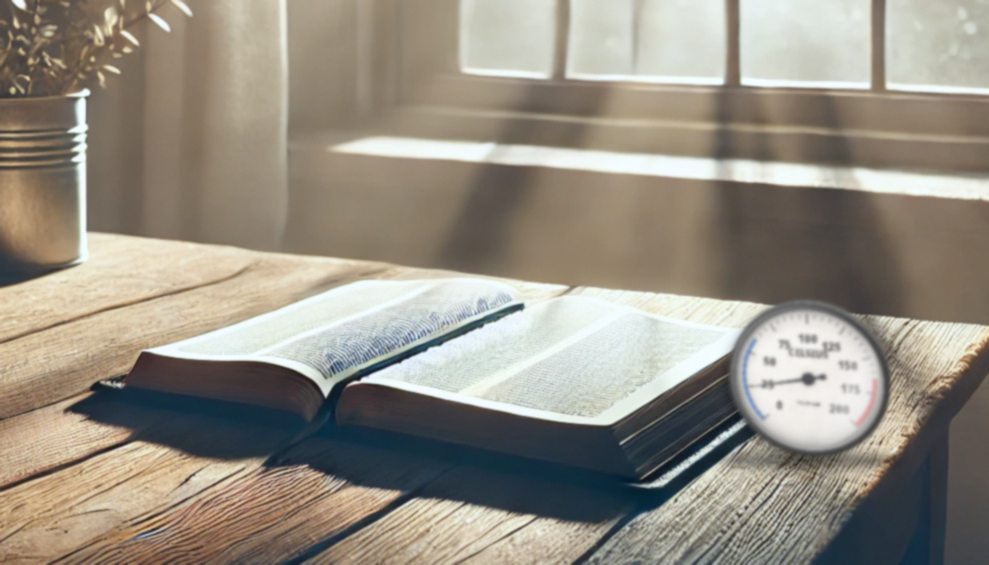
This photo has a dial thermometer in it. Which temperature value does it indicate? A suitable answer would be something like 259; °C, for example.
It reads 25; °C
